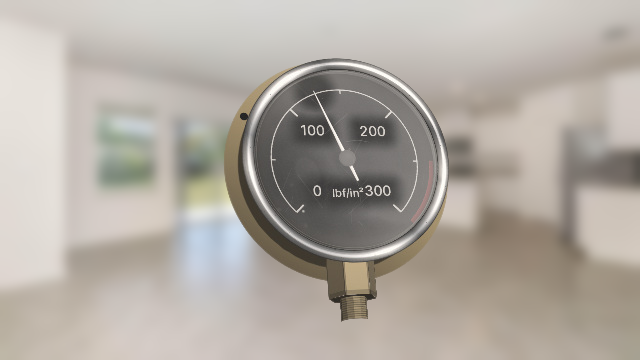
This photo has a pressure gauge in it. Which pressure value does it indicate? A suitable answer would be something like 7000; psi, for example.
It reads 125; psi
